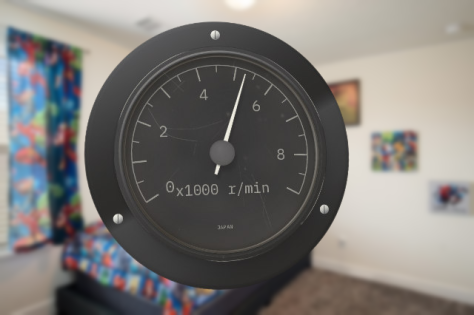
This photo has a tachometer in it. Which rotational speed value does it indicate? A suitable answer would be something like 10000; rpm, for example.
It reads 5250; rpm
